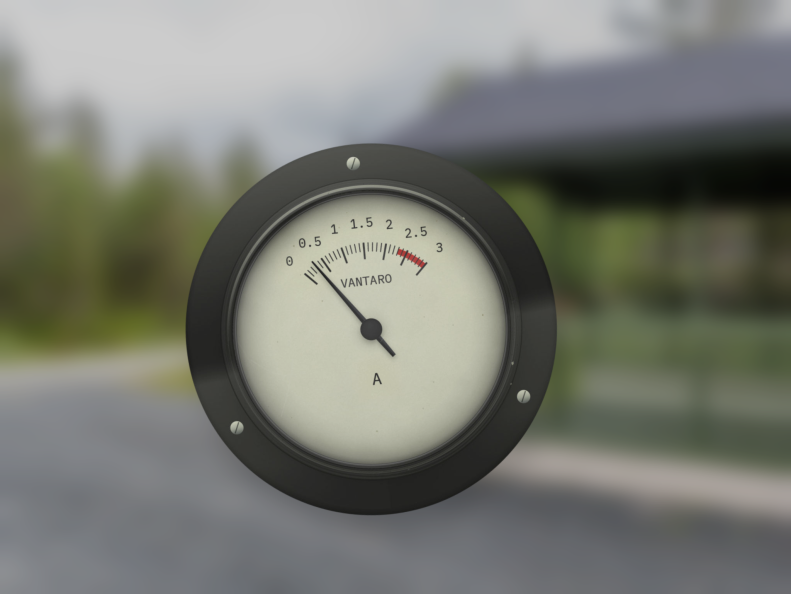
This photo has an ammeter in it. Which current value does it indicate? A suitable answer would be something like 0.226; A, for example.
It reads 0.3; A
